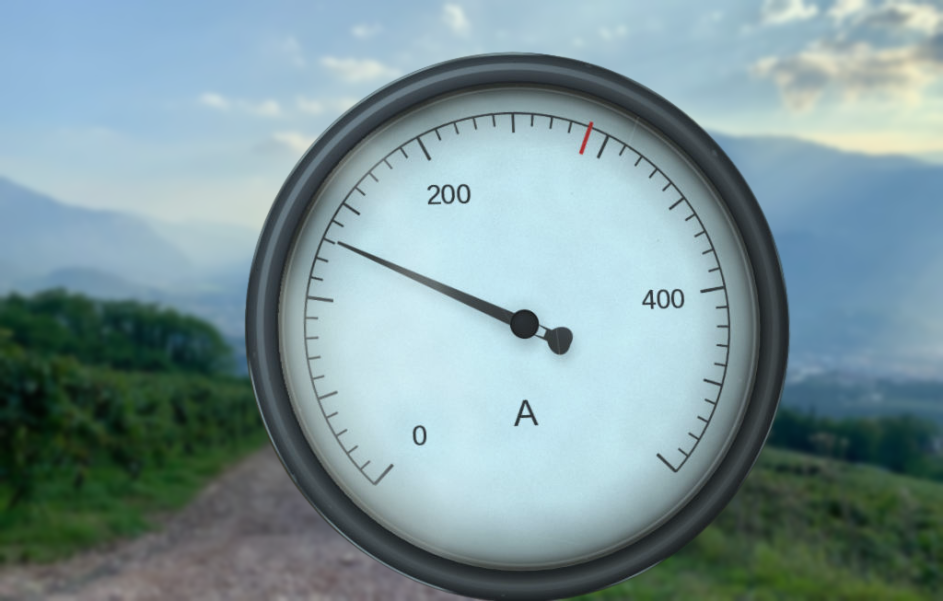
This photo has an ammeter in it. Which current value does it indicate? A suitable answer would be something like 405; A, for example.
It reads 130; A
